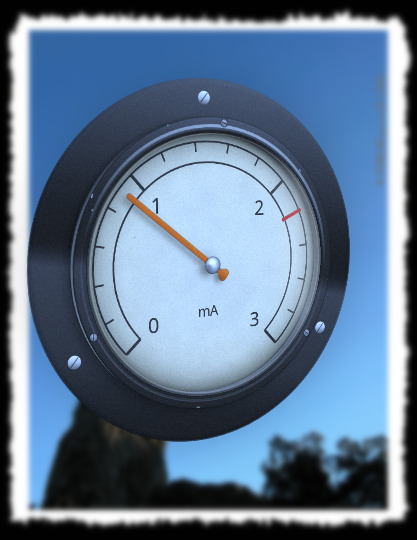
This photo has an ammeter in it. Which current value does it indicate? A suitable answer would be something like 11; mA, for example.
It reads 0.9; mA
